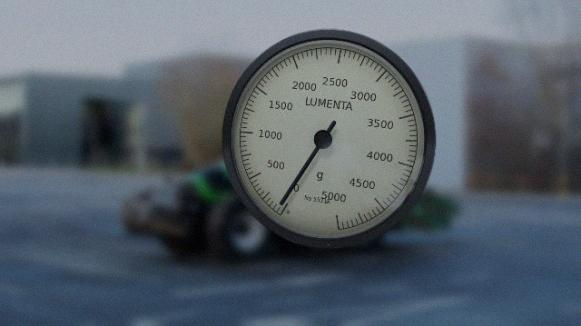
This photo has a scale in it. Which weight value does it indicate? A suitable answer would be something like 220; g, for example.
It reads 50; g
